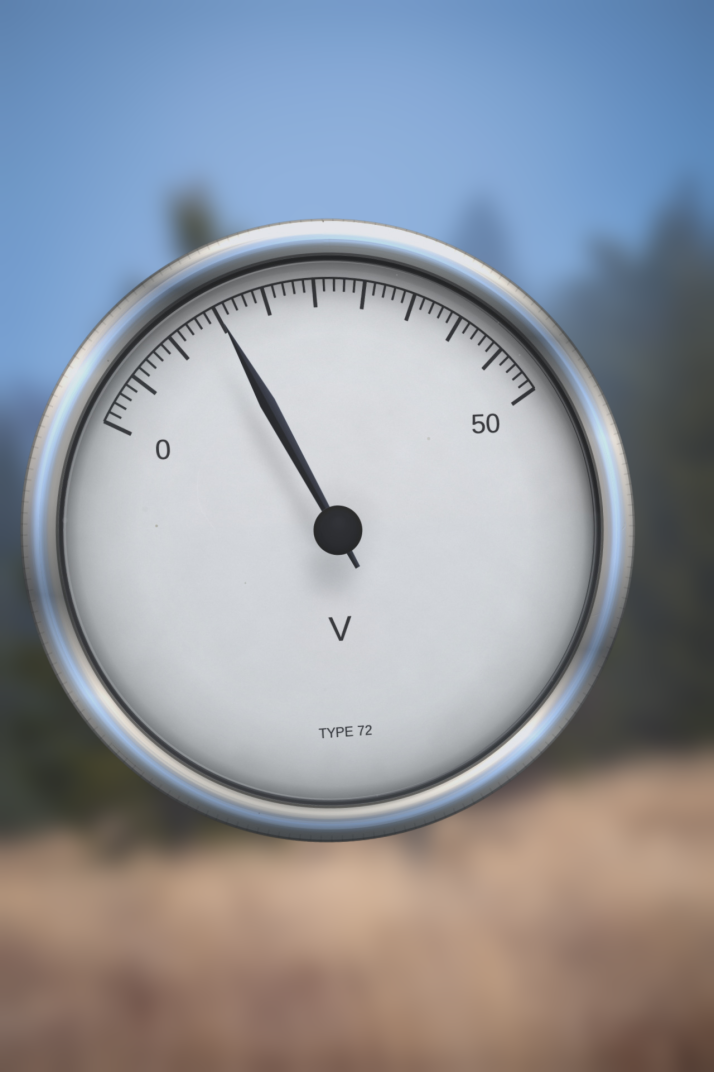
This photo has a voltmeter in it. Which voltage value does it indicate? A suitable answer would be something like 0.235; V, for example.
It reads 15; V
